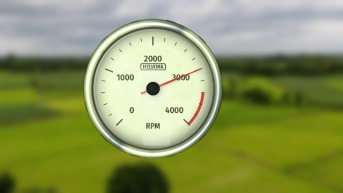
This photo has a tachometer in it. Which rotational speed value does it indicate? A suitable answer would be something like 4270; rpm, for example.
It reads 3000; rpm
